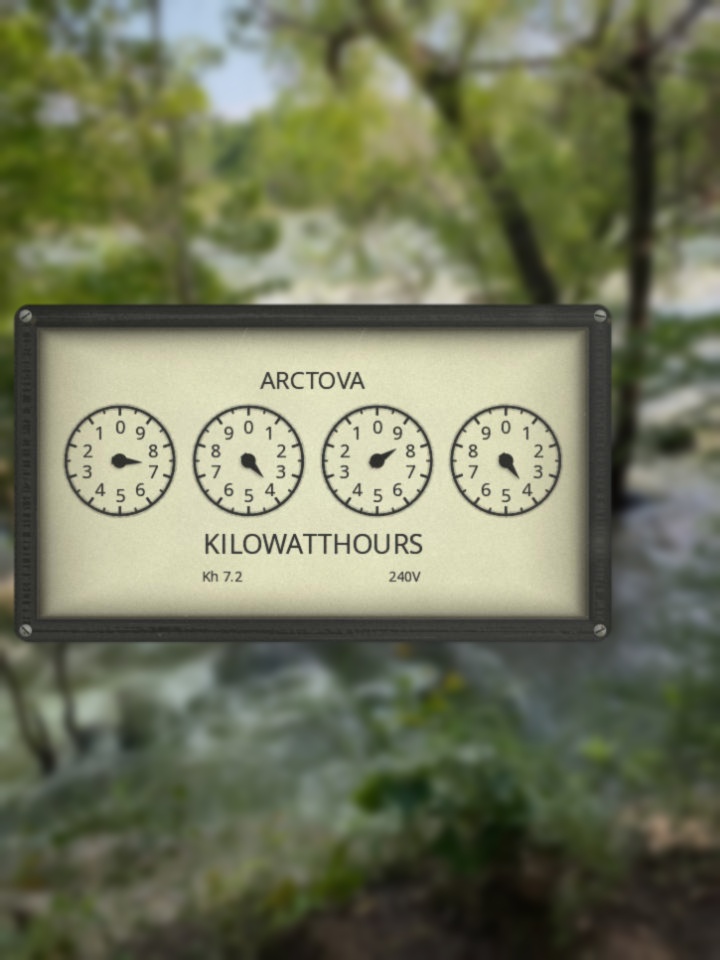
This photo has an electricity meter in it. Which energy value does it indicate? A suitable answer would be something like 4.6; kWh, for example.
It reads 7384; kWh
